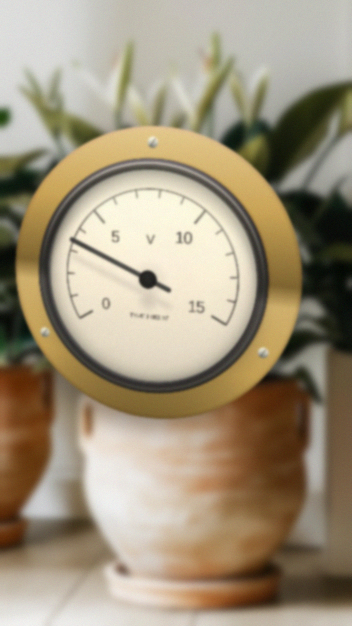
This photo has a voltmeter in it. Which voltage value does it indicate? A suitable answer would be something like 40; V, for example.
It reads 3.5; V
